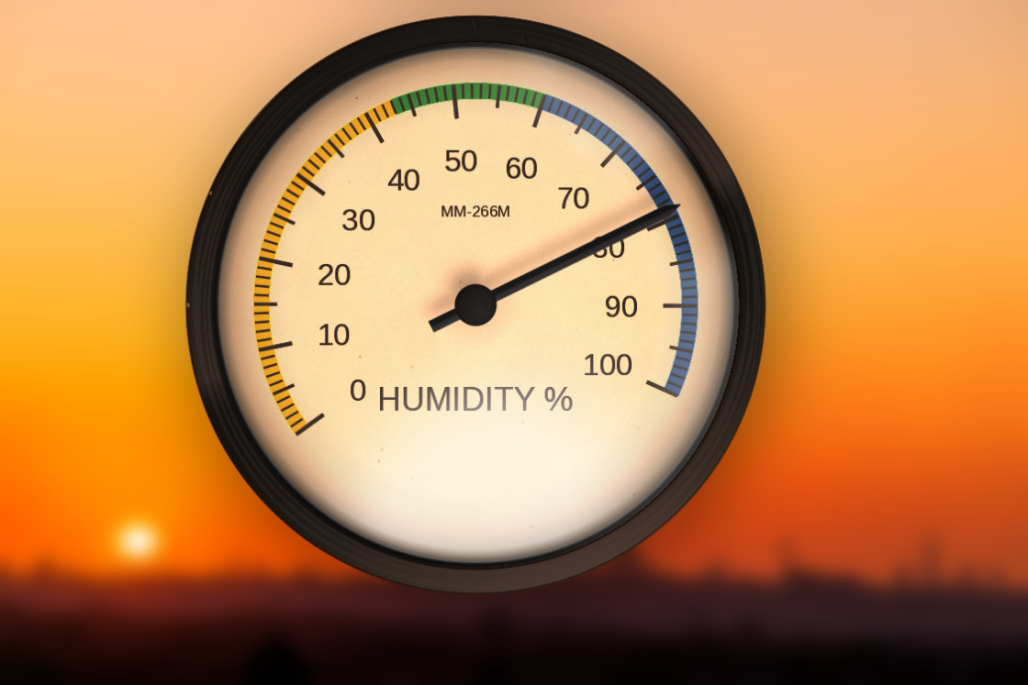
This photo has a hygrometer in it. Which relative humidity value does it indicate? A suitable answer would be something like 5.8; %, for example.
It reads 79; %
